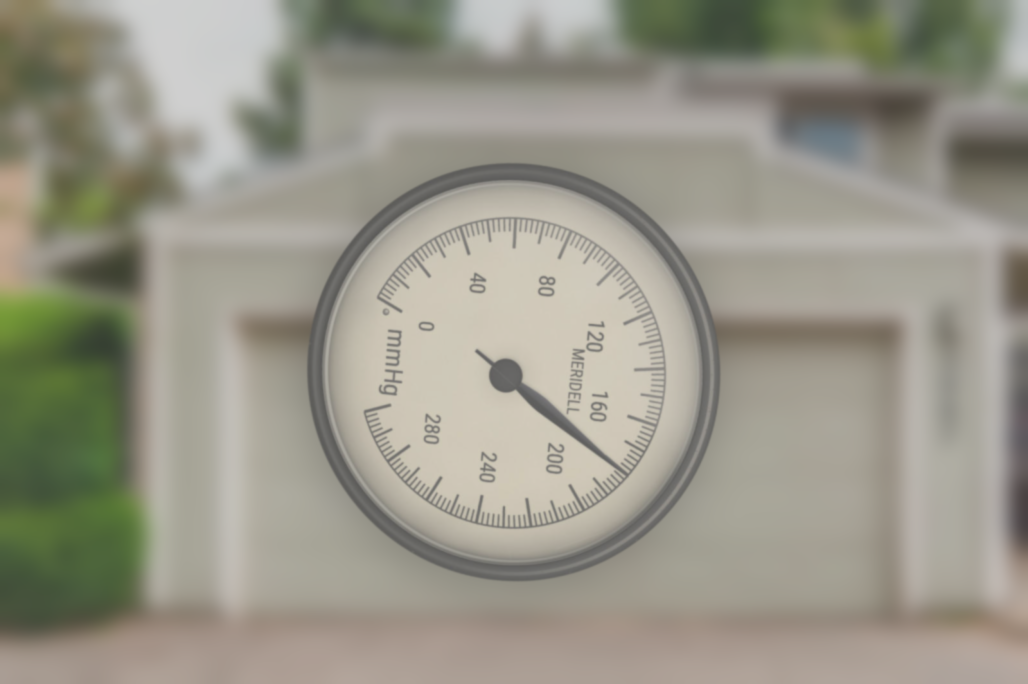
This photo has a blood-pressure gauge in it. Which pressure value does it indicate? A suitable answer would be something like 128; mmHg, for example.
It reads 180; mmHg
